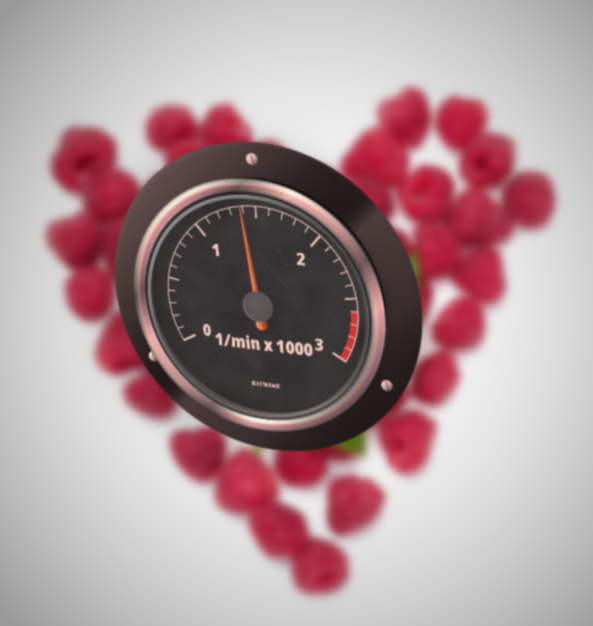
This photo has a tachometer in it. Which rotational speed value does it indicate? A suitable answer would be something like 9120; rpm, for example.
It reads 1400; rpm
